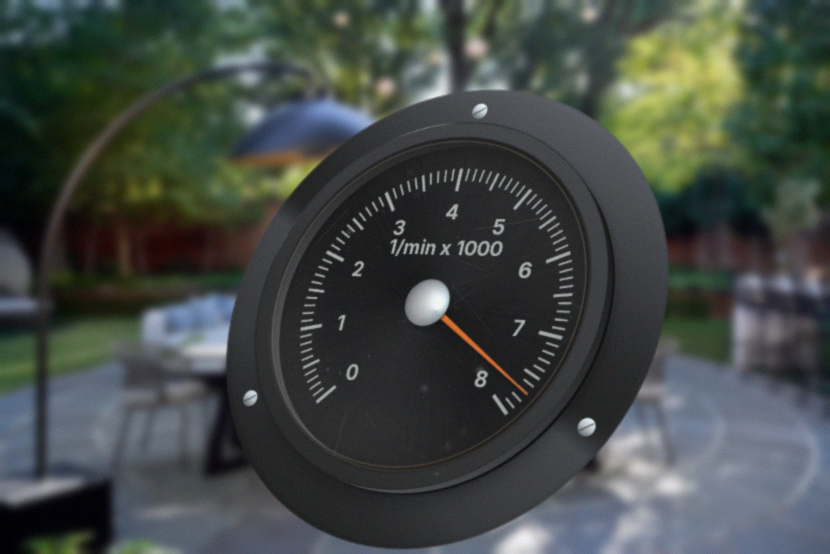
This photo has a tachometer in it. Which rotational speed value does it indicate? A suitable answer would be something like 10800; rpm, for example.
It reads 7700; rpm
